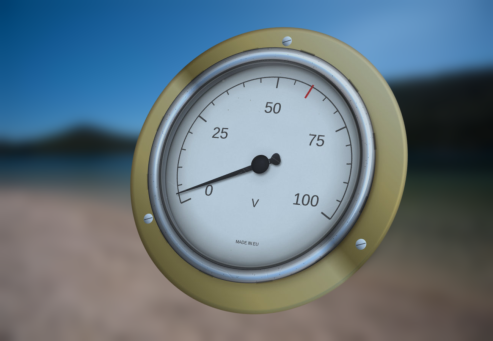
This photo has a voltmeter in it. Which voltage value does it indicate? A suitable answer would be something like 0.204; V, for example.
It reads 2.5; V
